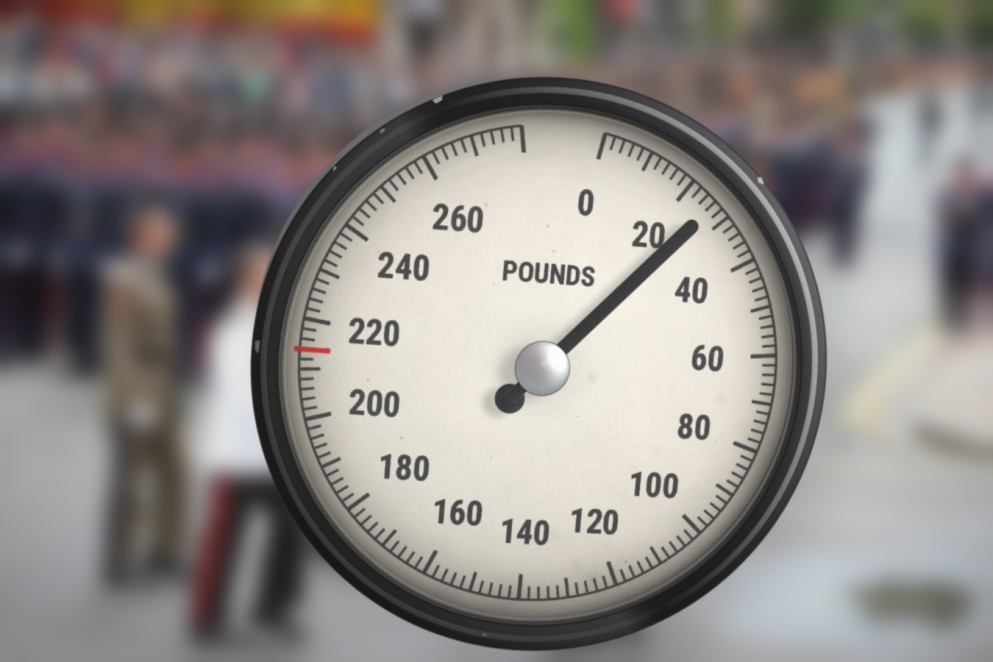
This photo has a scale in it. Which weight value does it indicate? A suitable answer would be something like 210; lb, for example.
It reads 26; lb
